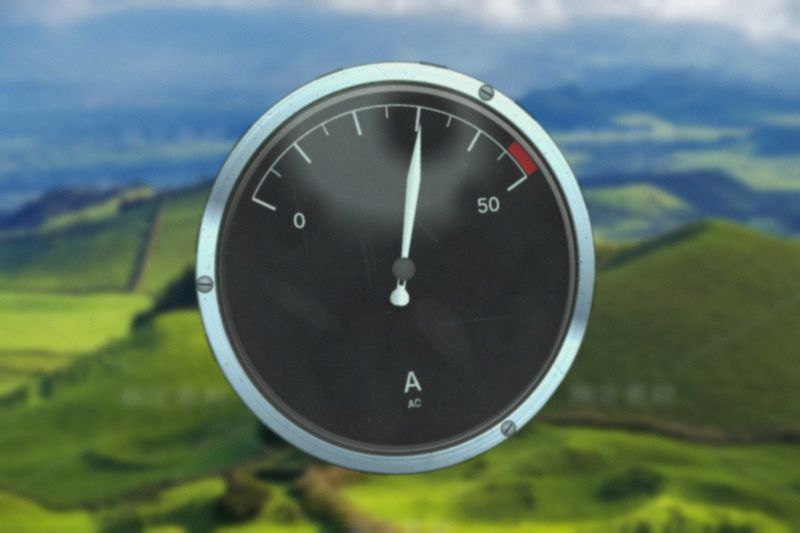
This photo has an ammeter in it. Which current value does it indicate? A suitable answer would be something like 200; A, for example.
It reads 30; A
